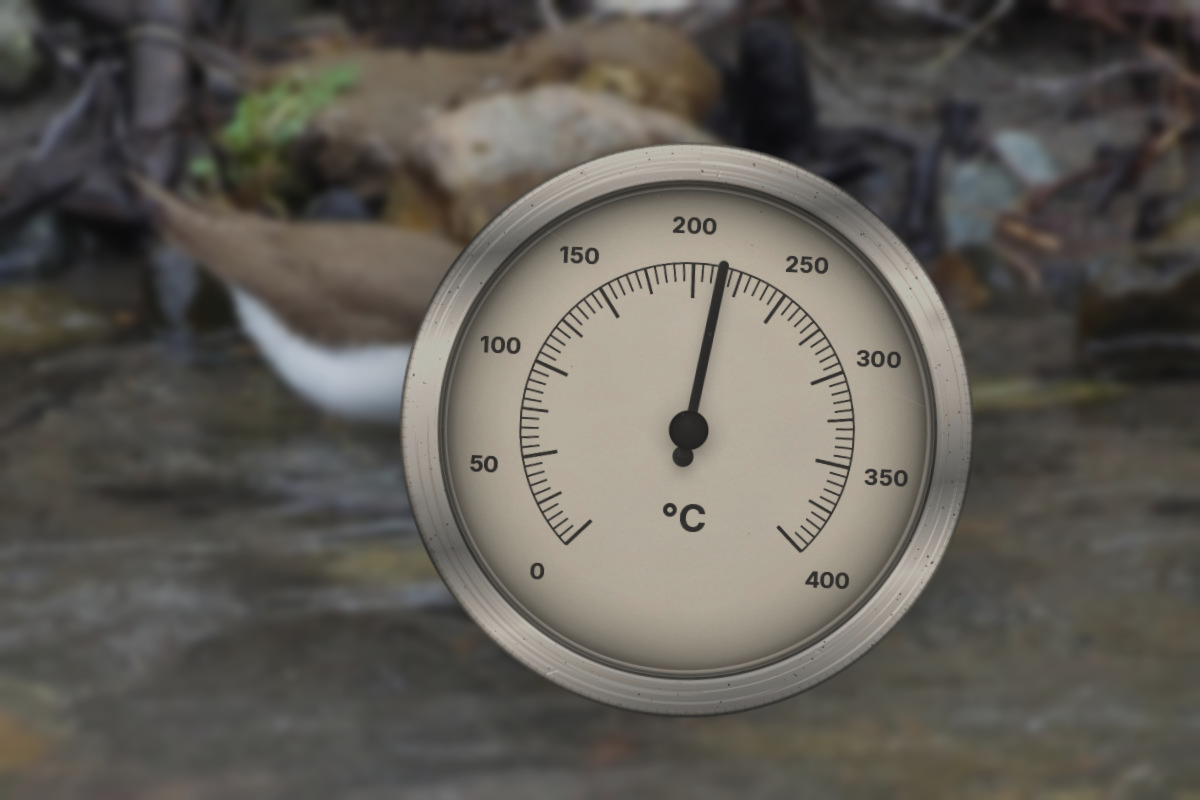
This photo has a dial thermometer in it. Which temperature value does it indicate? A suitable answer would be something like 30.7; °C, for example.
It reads 215; °C
